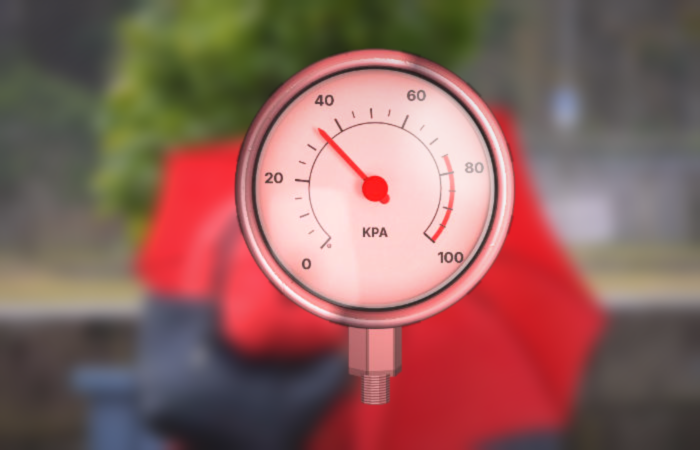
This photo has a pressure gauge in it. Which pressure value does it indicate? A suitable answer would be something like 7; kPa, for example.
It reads 35; kPa
